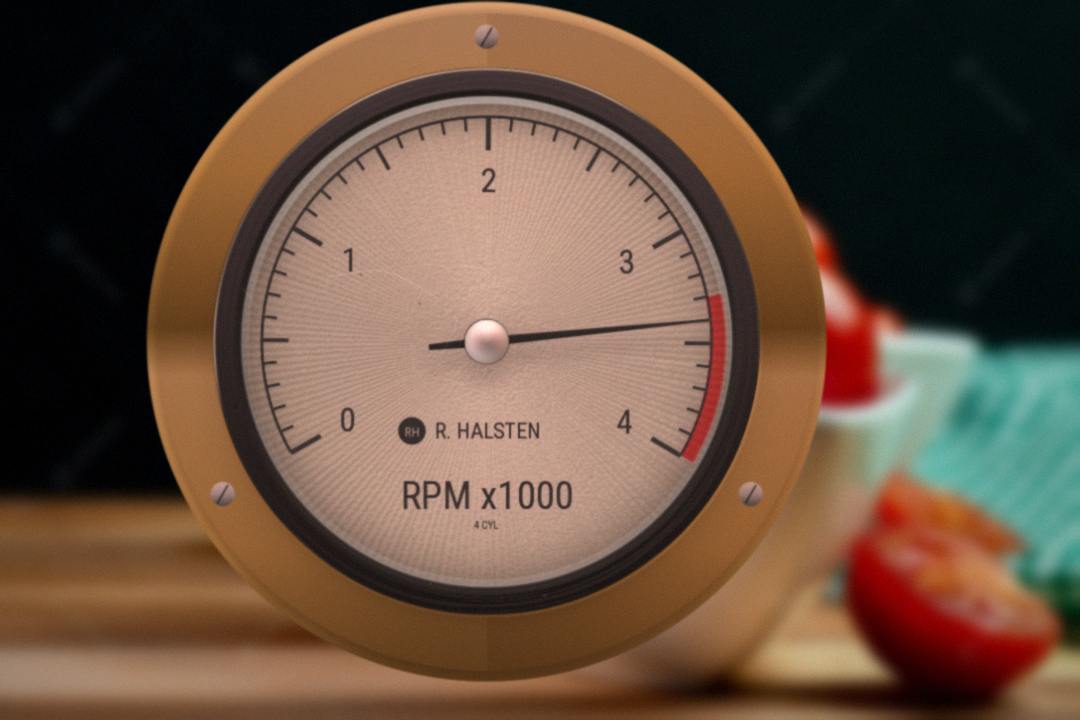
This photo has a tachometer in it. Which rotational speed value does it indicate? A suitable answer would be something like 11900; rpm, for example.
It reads 3400; rpm
